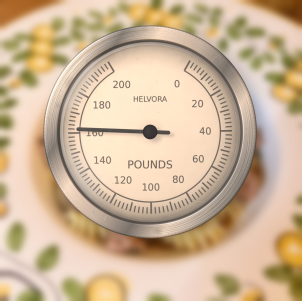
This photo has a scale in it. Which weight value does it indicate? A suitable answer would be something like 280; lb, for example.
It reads 162; lb
